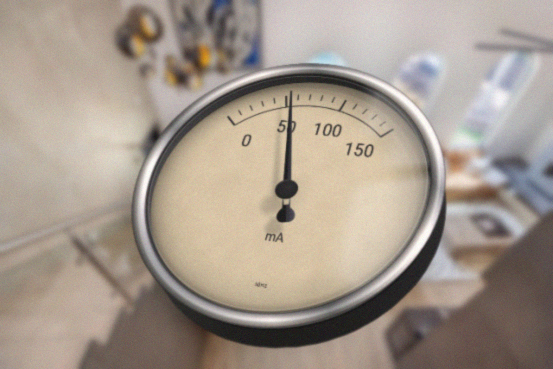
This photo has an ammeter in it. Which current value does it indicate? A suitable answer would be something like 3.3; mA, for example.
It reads 55; mA
